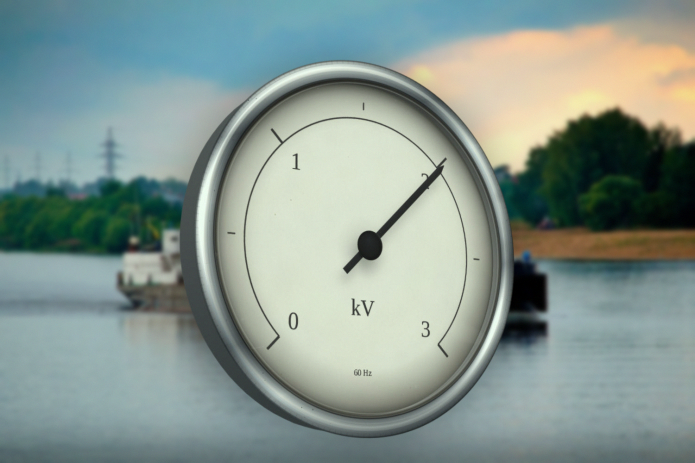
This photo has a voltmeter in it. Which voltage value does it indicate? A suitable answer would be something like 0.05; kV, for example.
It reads 2; kV
